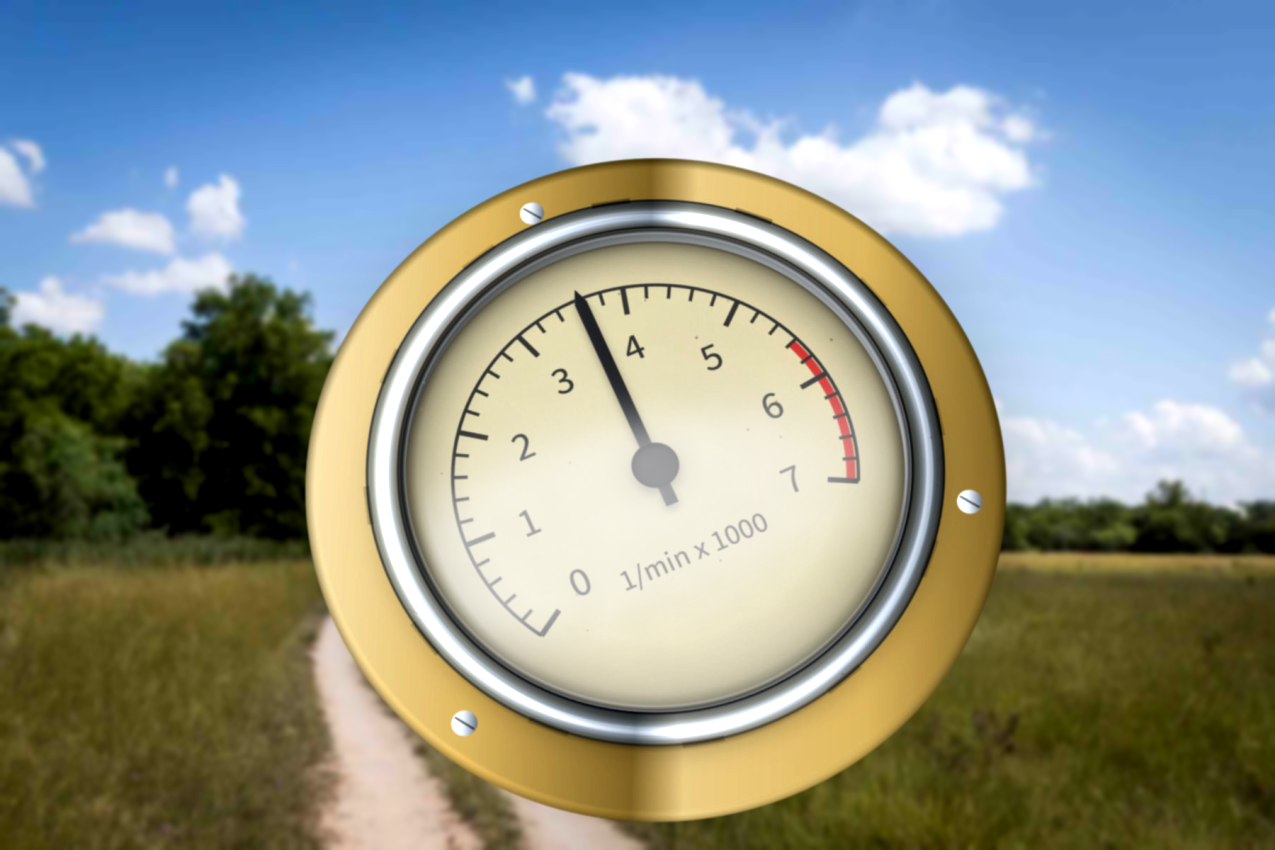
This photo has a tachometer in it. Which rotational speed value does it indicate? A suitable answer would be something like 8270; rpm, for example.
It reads 3600; rpm
